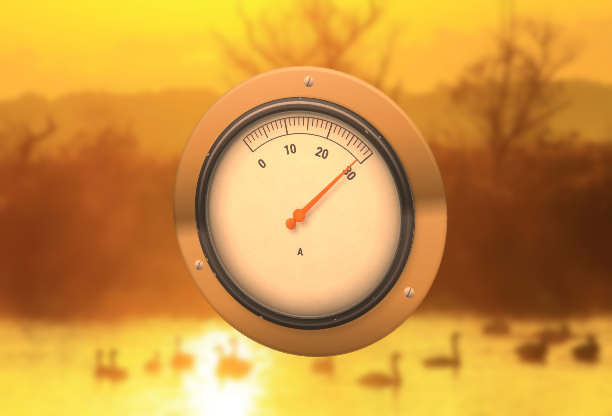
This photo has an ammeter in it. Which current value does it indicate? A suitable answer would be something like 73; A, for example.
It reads 29; A
